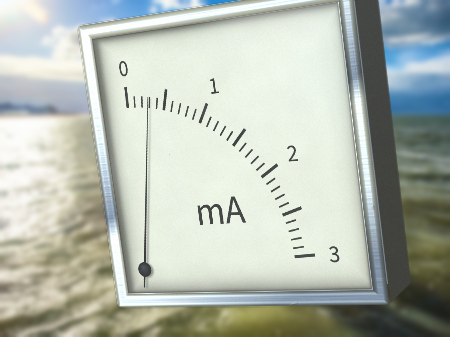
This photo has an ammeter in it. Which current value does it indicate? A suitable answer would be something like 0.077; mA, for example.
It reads 0.3; mA
